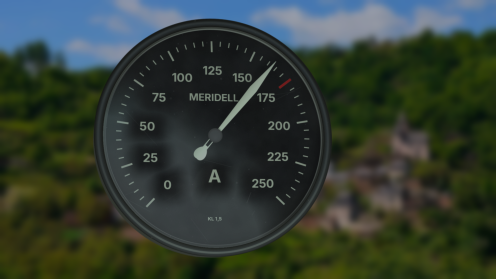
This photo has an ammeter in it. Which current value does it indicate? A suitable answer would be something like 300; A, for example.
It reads 162.5; A
